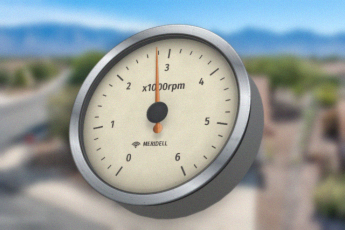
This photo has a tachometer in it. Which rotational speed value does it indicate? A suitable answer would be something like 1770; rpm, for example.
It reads 2800; rpm
